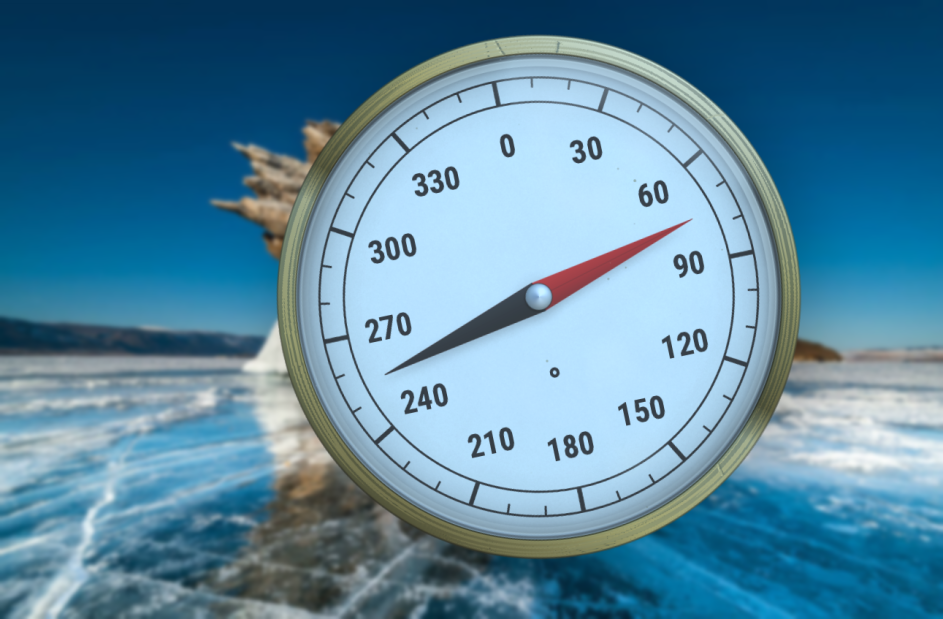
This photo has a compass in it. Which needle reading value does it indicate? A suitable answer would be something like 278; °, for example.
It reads 75; °
